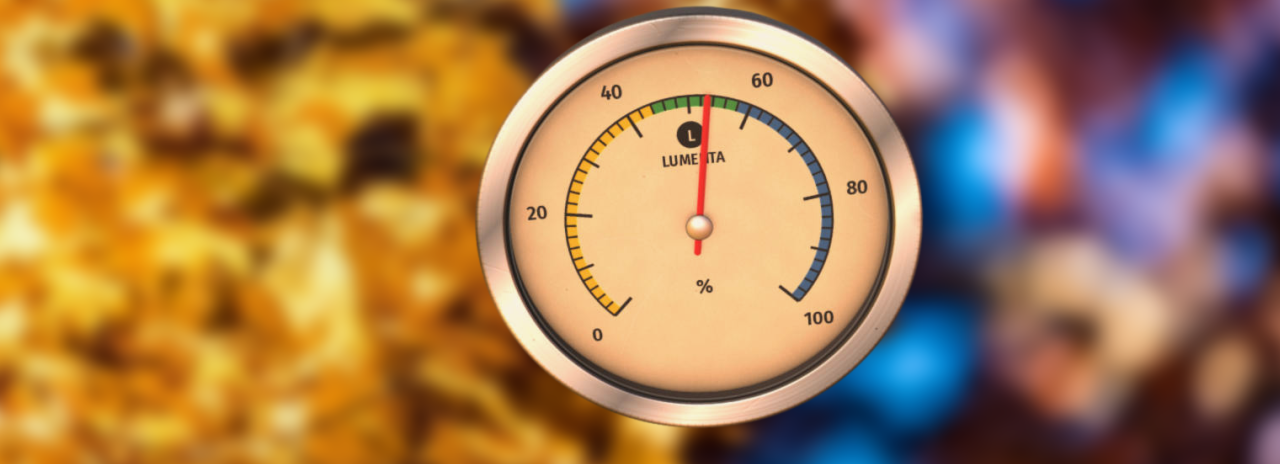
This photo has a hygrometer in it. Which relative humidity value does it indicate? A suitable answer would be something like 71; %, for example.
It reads 53; %
